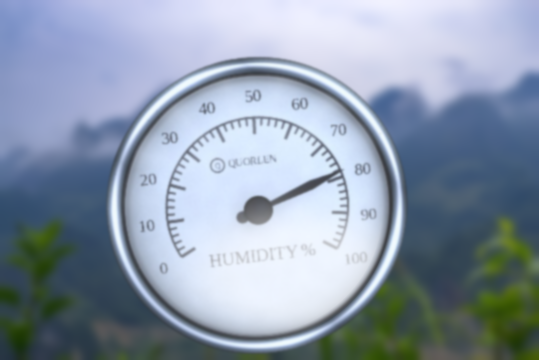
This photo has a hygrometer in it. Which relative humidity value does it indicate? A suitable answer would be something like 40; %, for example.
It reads 78; %
